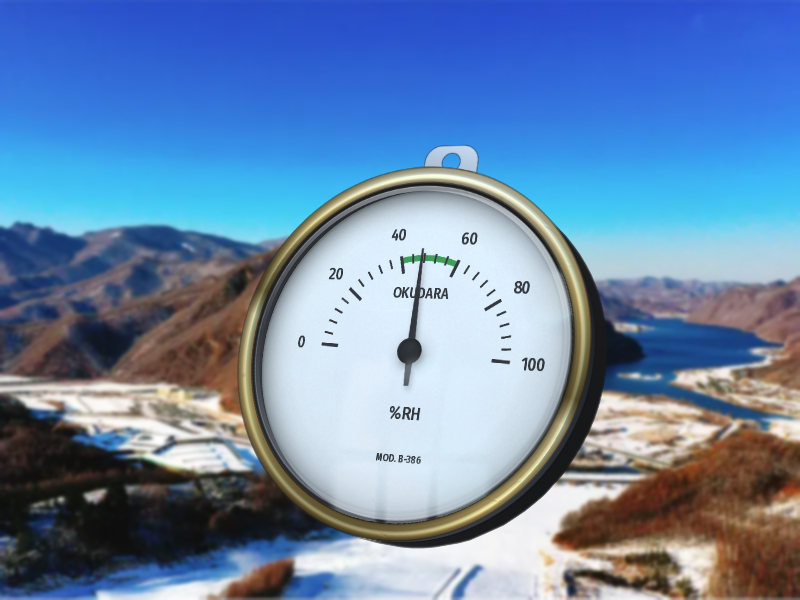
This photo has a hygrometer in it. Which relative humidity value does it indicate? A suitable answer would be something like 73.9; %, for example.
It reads 48; %
